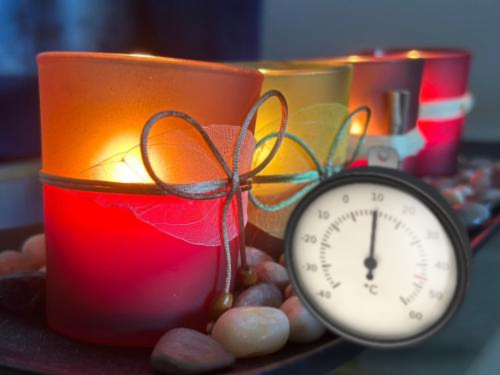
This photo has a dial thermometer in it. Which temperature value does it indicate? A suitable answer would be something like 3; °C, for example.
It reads 10; °C
